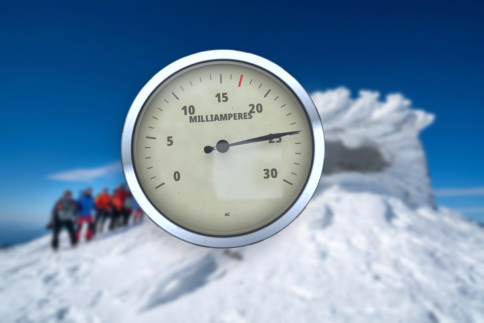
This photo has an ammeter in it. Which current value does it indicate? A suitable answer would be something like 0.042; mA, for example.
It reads 25; mA
